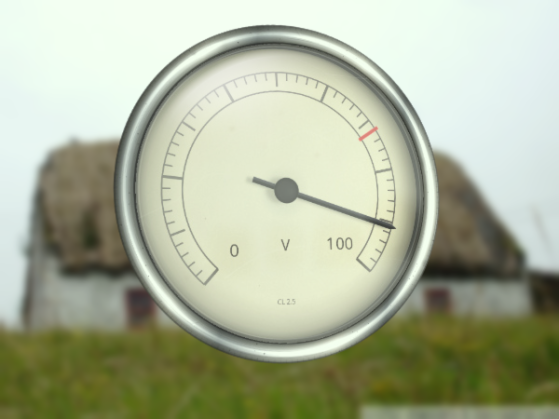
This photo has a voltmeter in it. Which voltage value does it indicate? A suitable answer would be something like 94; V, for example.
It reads 91; V
